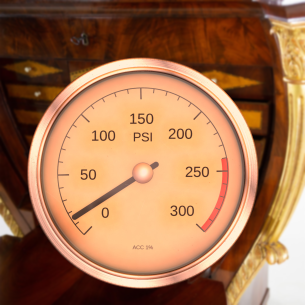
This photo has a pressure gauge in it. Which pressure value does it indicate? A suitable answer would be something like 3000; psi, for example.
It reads 15; psi
